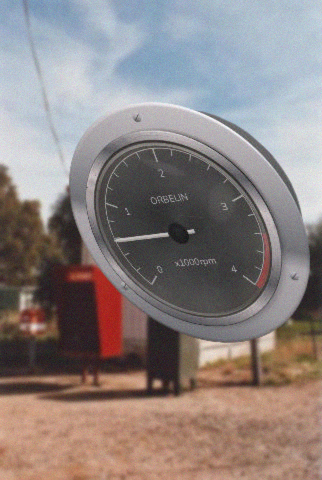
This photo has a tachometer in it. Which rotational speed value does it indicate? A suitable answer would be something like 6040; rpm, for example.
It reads 600; rpm
